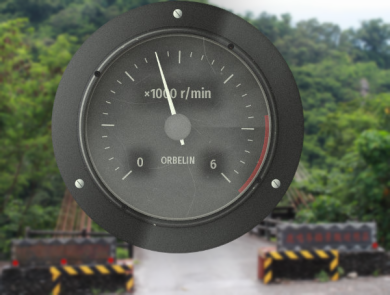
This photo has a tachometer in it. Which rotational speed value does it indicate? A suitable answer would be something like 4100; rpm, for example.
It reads 2600; rpm
